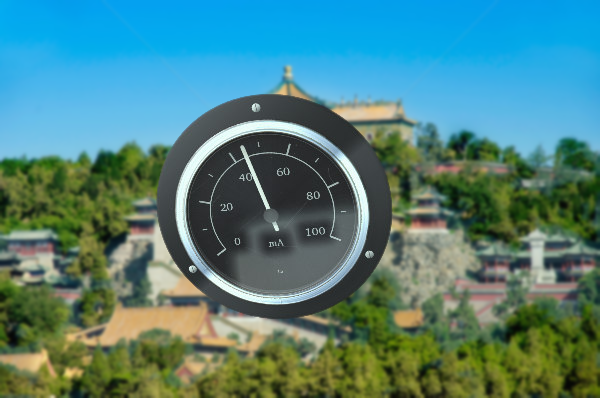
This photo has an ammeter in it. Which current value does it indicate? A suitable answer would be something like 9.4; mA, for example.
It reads 45; mA
